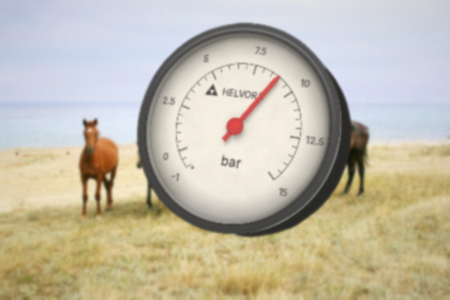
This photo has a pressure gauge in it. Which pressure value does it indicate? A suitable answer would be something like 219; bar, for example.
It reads 9; bar
